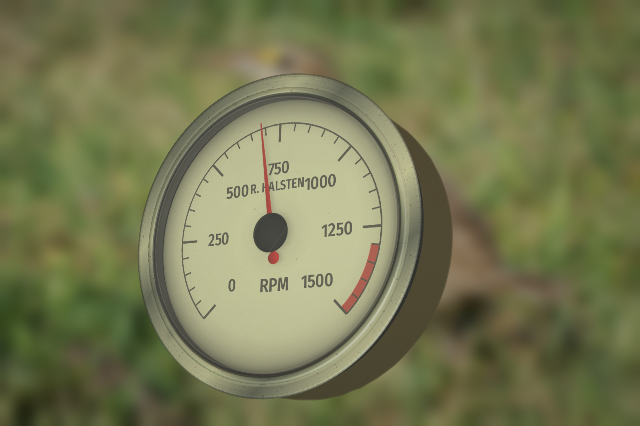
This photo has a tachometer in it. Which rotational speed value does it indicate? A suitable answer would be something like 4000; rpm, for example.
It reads 700; rpm
